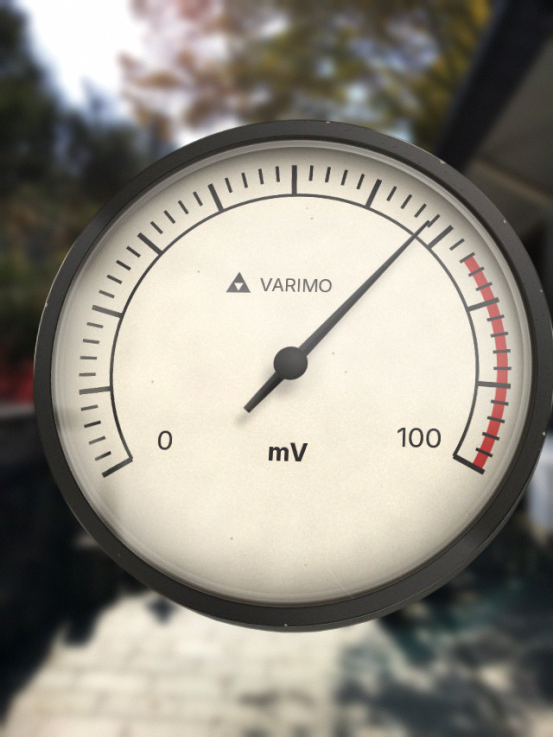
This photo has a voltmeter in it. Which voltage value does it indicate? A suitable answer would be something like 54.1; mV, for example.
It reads 68; mV
